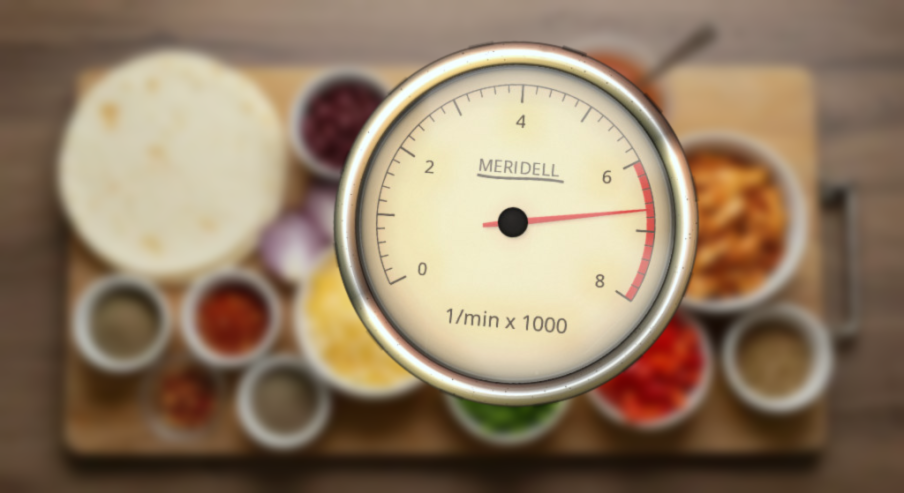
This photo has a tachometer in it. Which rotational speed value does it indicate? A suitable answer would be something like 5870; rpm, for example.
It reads 6700; rpm
